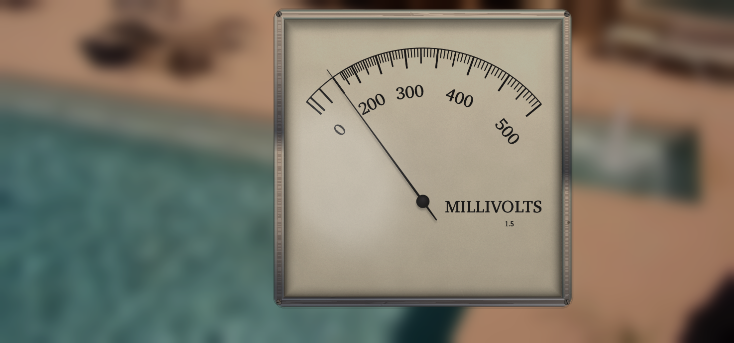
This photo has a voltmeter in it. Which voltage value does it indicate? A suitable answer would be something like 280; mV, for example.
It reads 150; mV
